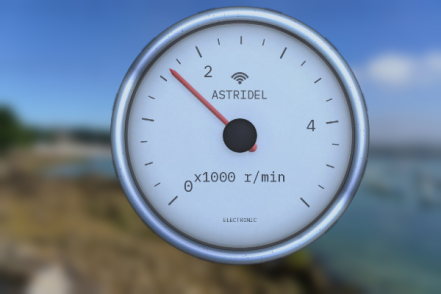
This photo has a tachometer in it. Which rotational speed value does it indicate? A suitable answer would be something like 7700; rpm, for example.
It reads 1625; rpm
